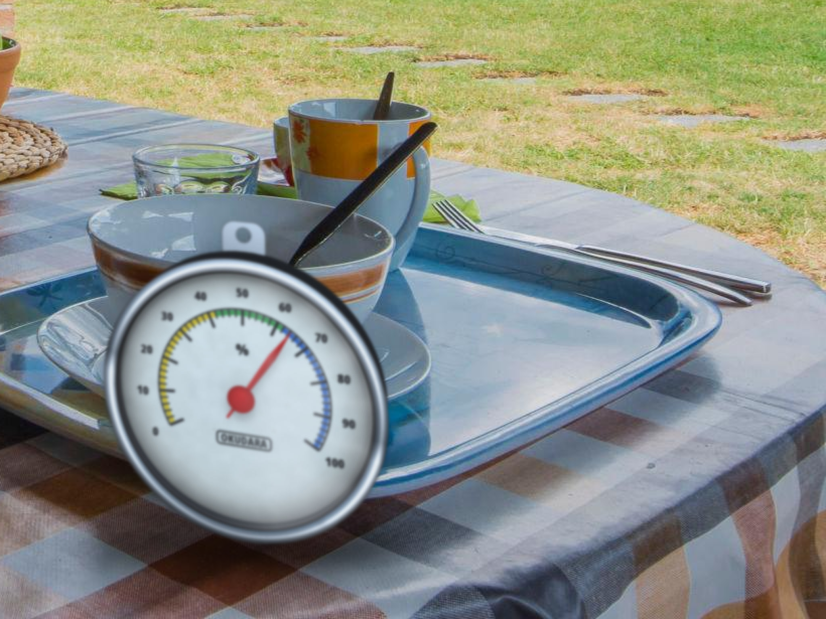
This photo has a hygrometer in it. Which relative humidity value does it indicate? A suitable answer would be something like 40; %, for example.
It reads 64; %
